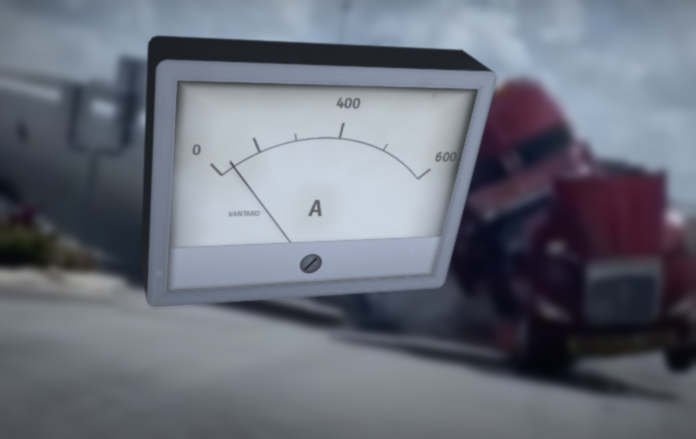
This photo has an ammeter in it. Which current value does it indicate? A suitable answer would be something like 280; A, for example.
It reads 100; A
